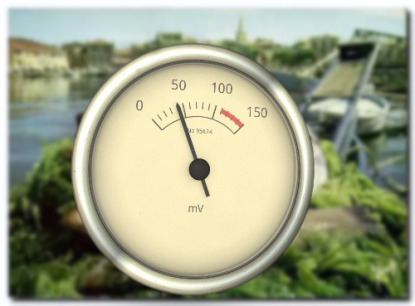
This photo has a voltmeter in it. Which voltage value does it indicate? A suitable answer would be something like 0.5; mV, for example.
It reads 40; mV
